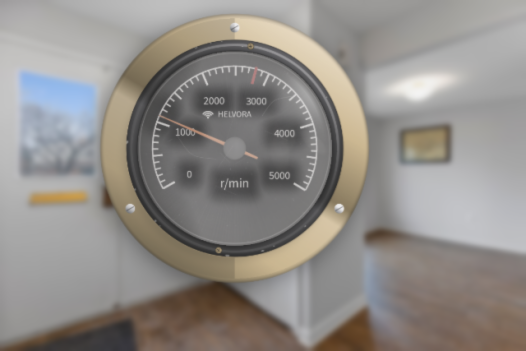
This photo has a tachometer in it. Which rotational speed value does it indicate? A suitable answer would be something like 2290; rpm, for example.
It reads 1100; rpm
